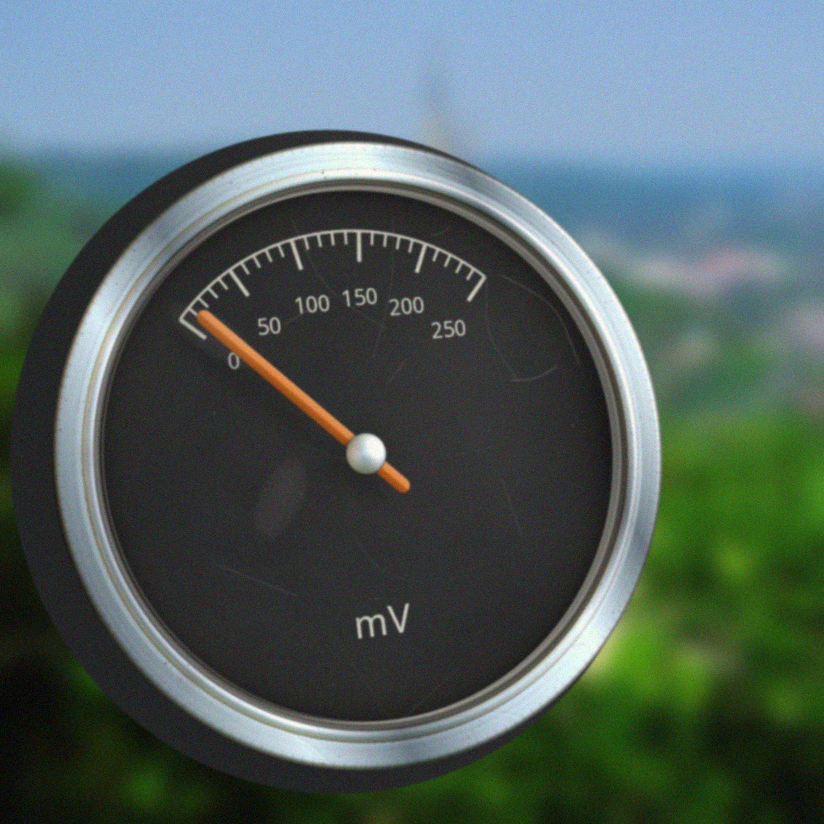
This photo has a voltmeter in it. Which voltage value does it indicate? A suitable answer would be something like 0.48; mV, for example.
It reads 10; mV
